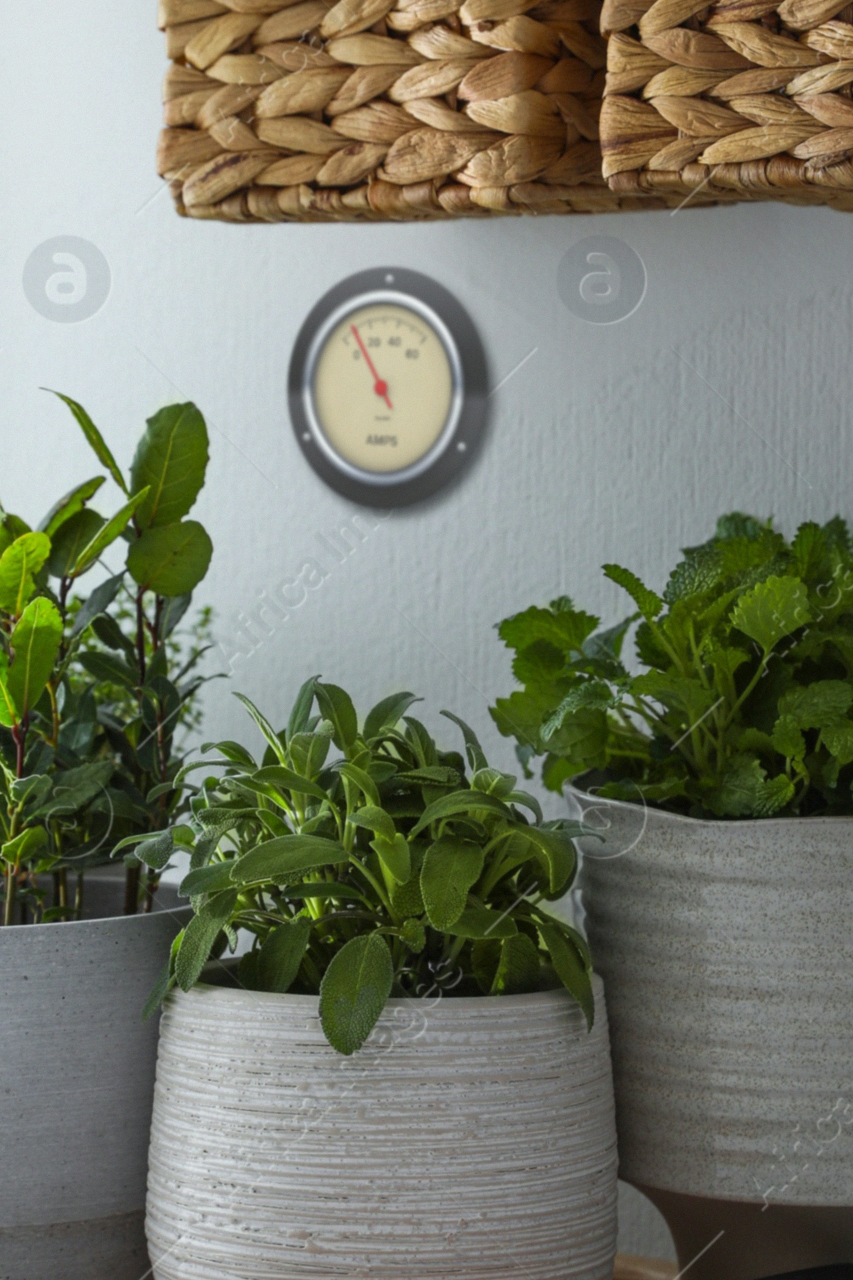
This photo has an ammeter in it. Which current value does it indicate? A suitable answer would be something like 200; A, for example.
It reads 10; A
